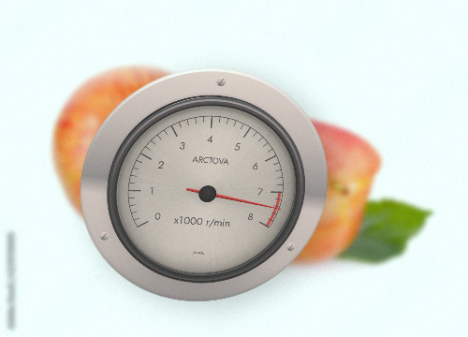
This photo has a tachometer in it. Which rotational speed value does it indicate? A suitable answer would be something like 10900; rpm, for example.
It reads 7400; rpm
